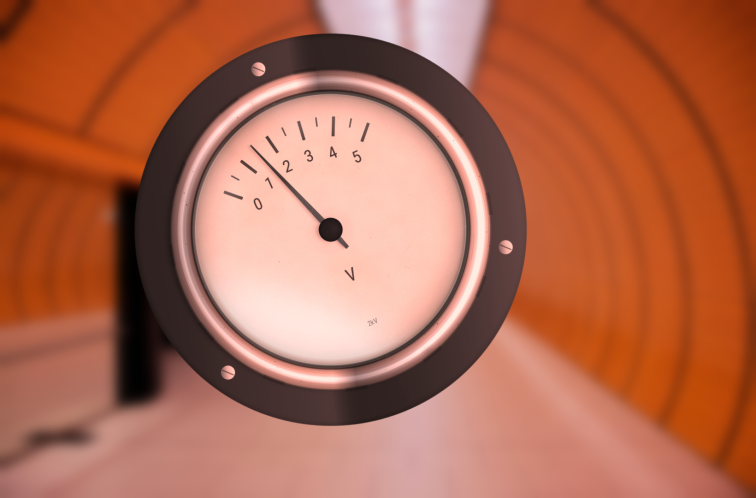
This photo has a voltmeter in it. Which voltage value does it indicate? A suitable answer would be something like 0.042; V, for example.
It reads 1.5; V
